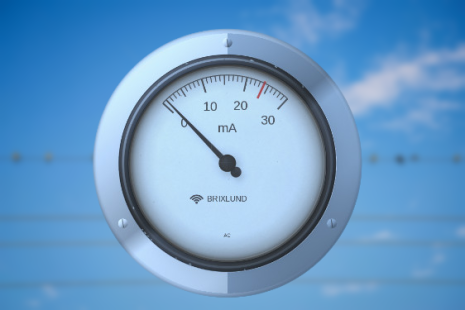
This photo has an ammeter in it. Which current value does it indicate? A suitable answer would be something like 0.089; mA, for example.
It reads 1; mA
